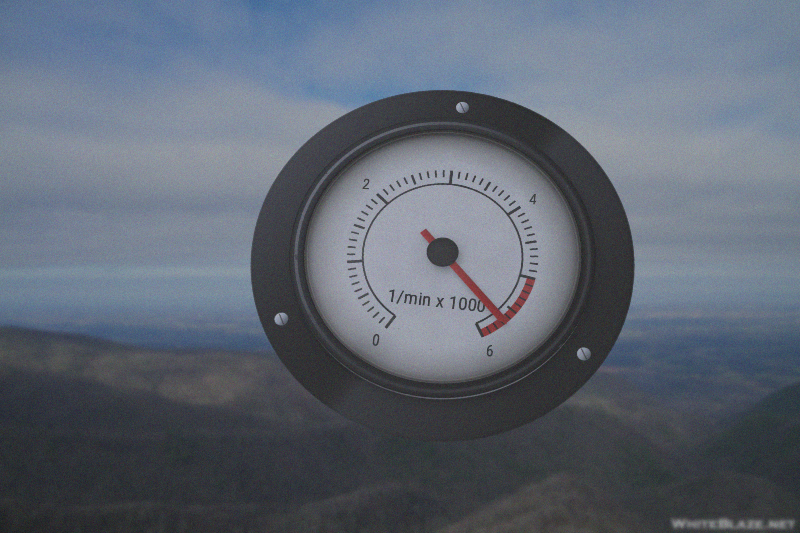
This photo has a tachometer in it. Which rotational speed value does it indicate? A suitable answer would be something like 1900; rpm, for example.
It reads 5700; rpm
